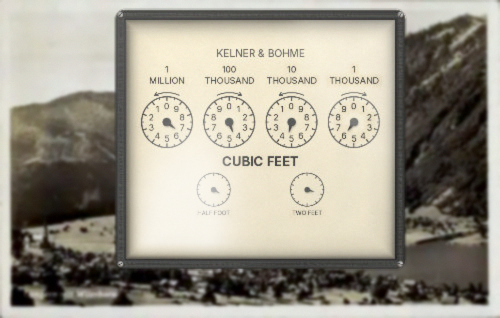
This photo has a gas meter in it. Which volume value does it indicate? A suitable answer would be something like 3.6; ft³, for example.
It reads 644600; ft³
